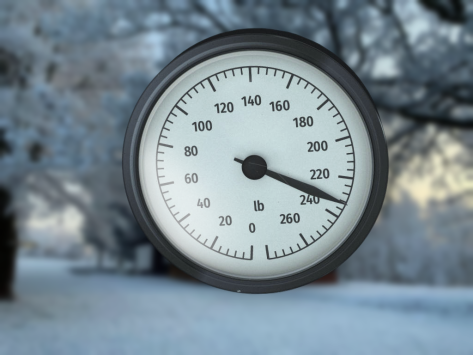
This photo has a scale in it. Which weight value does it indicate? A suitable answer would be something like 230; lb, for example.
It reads 232; lb
